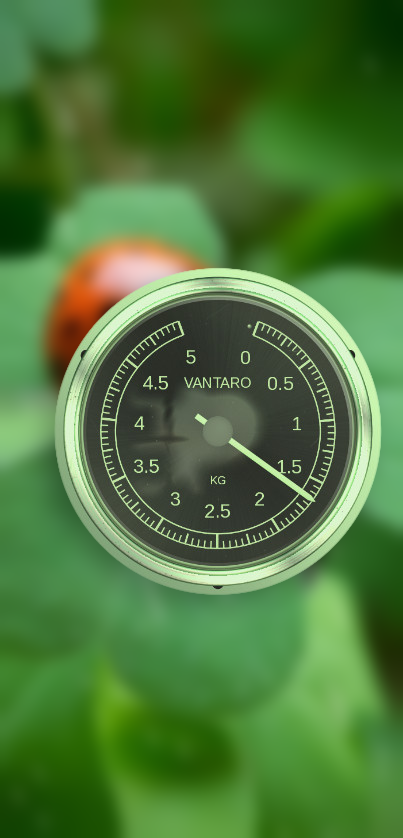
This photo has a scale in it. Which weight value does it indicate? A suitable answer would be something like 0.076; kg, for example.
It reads 1.65; kg
